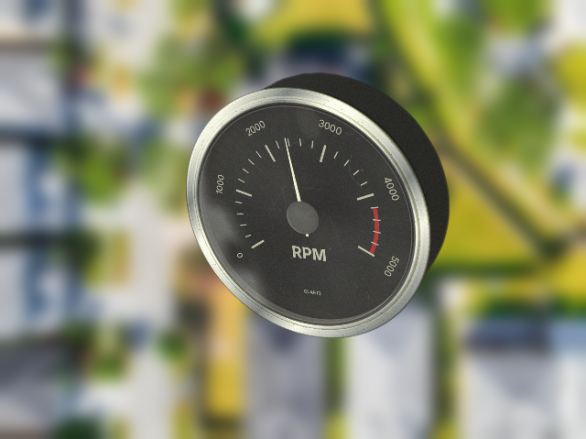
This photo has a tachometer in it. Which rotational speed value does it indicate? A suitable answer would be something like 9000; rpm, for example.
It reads 2400; rpm
